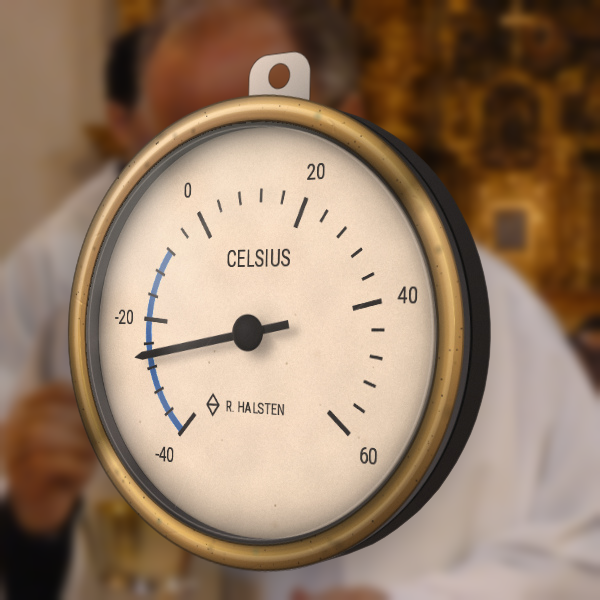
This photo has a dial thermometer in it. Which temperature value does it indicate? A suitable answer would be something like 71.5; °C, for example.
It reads -26; °C
